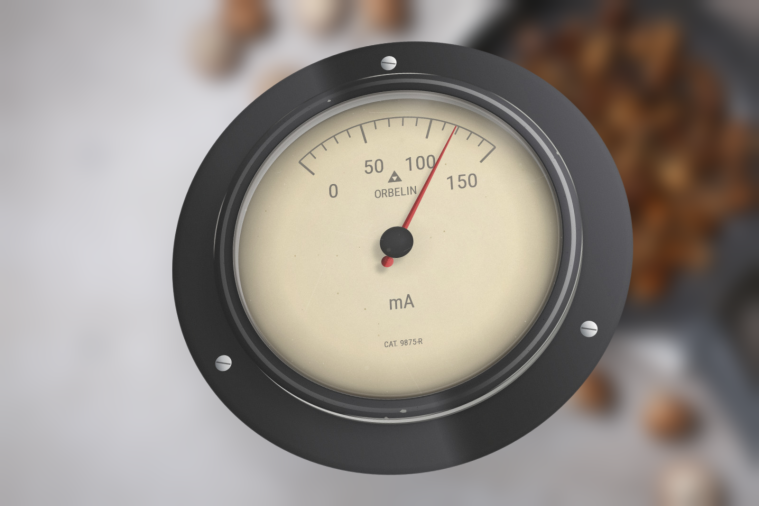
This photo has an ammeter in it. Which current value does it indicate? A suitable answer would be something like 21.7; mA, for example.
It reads 120; mA
